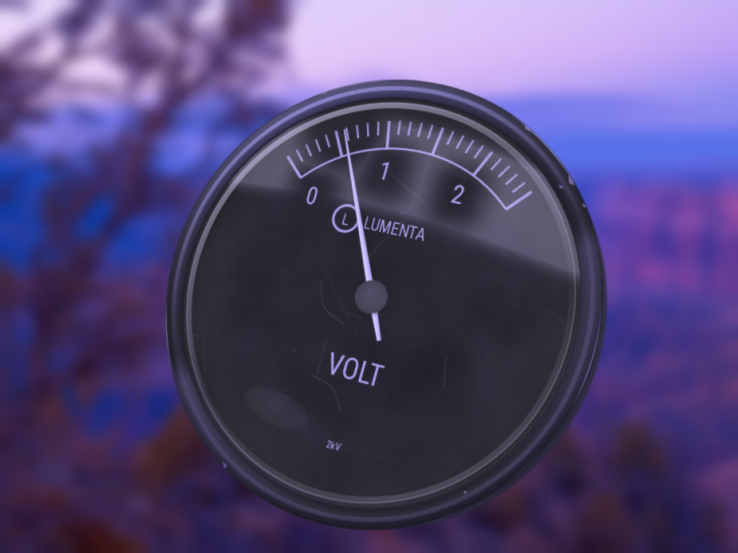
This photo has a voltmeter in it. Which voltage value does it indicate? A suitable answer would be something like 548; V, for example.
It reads 0.6; V
